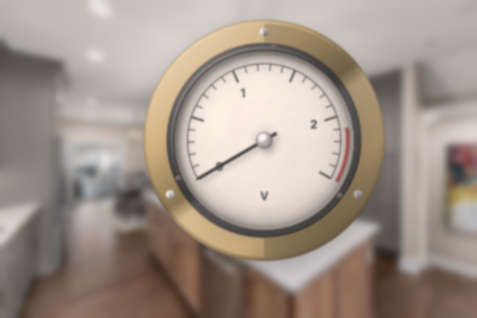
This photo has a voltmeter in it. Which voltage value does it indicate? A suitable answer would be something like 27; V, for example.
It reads 0; V
